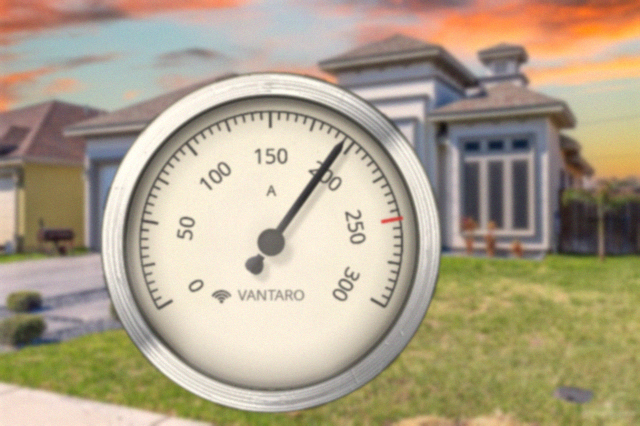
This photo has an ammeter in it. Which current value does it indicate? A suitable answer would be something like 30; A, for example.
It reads 195; A
